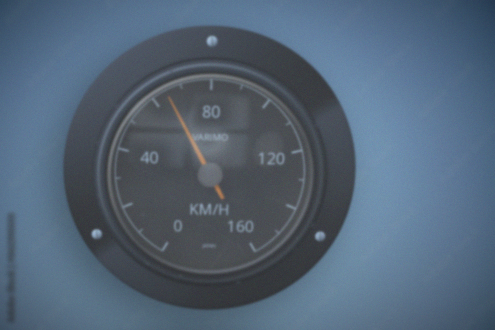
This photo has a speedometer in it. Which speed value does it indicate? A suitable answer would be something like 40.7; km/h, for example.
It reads 65; km/h
